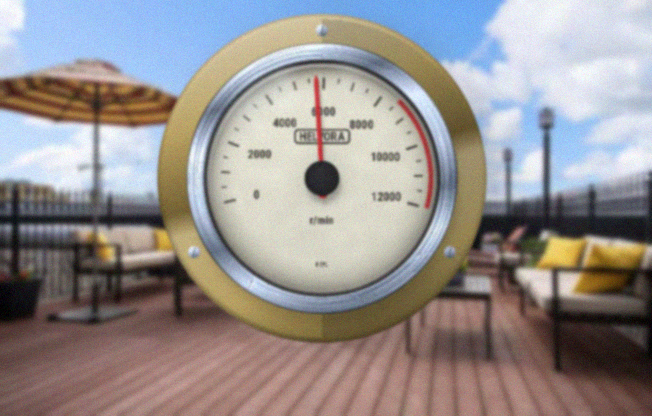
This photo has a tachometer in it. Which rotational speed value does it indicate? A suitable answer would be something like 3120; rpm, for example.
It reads 5750; rpm
